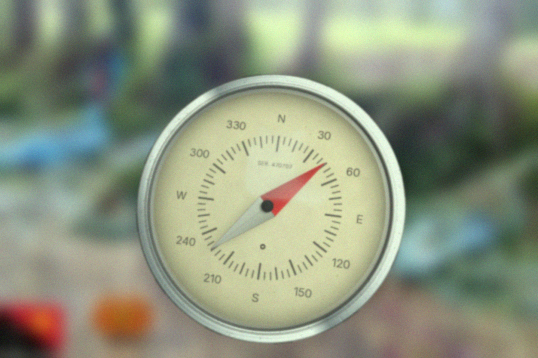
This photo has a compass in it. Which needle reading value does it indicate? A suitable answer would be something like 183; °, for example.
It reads 45; °
